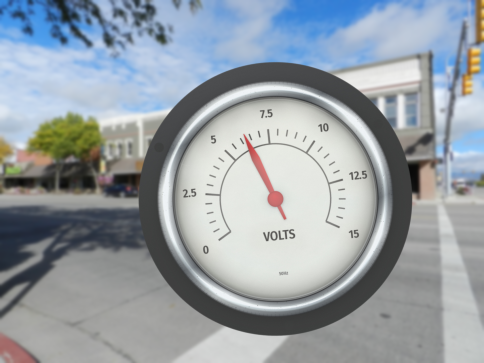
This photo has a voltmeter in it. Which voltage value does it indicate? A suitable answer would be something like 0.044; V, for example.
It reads 6.25; V
